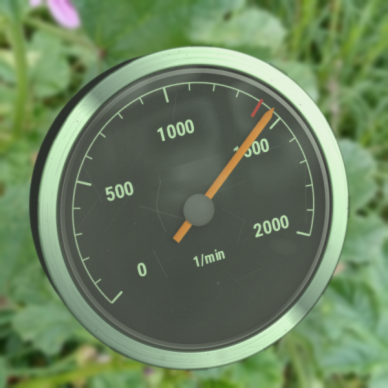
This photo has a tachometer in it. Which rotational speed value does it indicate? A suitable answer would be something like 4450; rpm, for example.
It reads 1450; rpm
